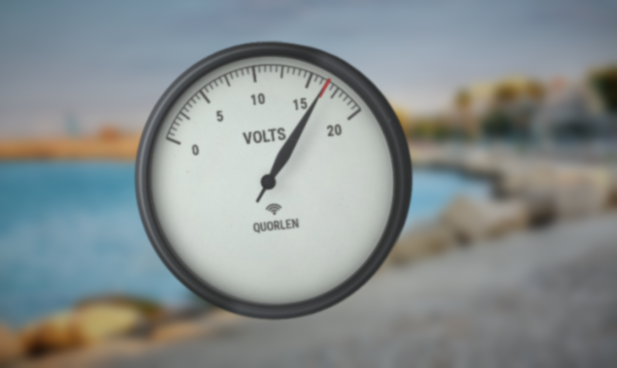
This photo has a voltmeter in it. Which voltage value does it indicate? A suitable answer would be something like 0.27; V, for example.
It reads 16.5; V
